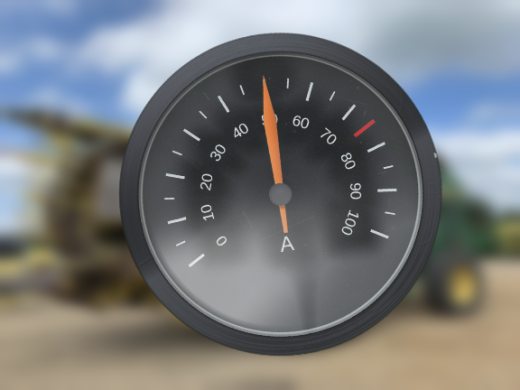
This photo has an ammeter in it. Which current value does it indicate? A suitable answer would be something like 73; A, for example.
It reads 50; A
